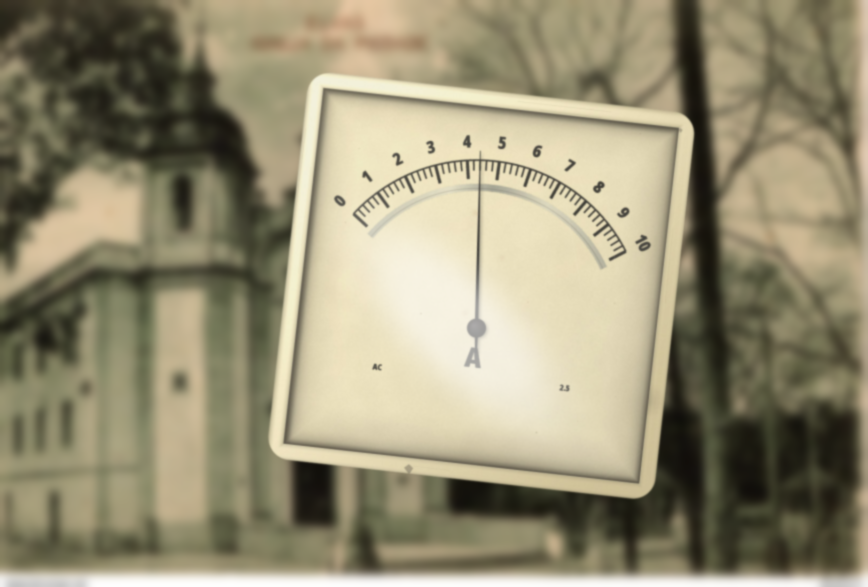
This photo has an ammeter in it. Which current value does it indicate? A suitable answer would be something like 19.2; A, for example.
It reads 4.4; A
